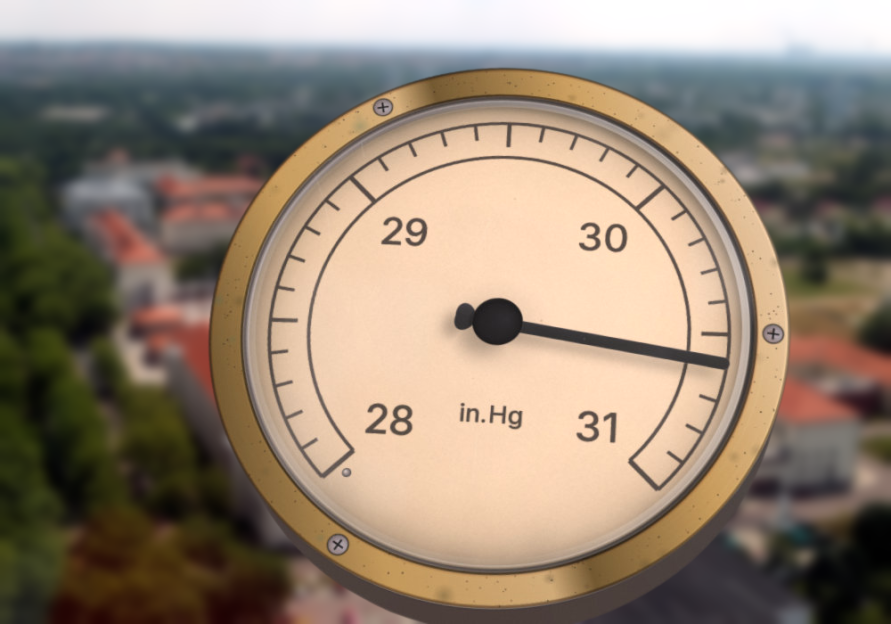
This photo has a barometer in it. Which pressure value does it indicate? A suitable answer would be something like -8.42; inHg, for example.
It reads 30.6; inHg
